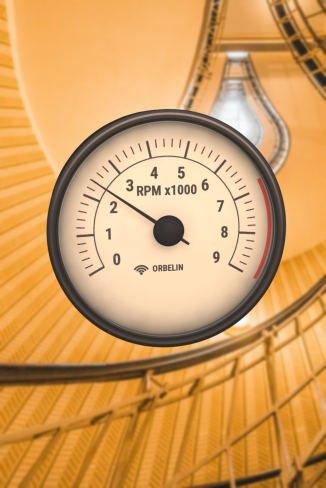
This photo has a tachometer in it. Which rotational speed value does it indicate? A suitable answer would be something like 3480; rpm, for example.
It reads 2400; rpm
